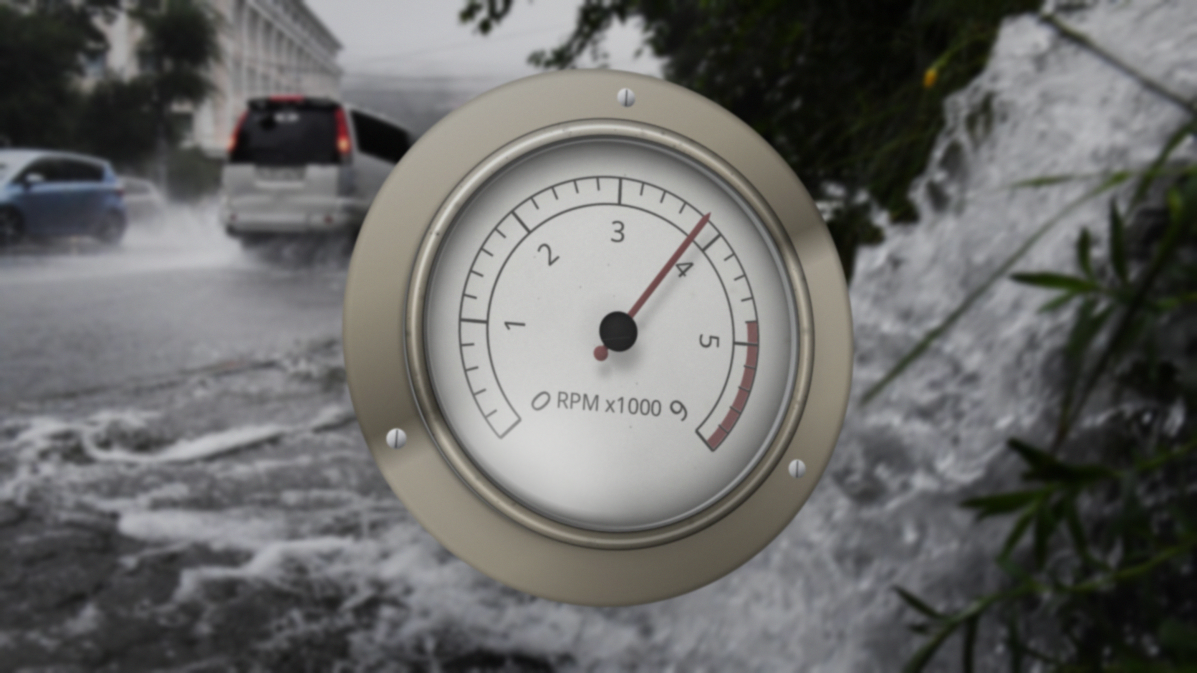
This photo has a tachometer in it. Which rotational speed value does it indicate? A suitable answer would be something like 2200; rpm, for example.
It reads 3800; rpm
